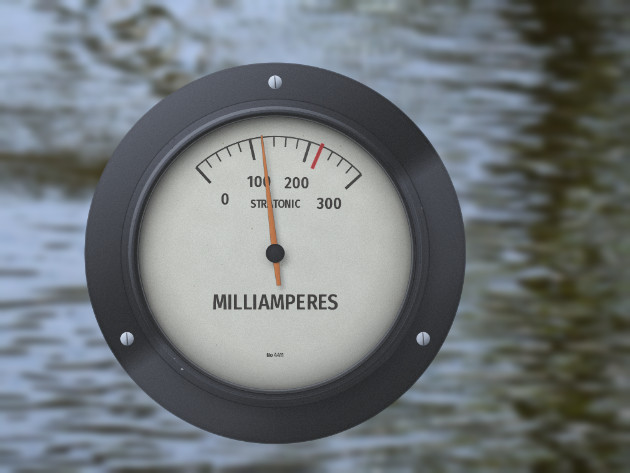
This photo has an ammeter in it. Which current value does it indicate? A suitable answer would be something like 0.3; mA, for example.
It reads 120; mA
